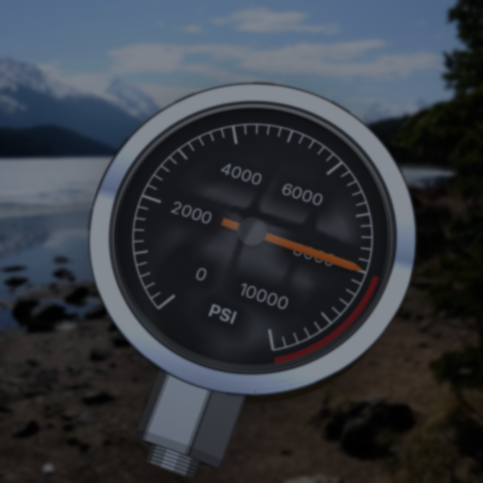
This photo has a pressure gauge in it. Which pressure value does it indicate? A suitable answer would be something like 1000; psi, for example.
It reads 8000; psi
